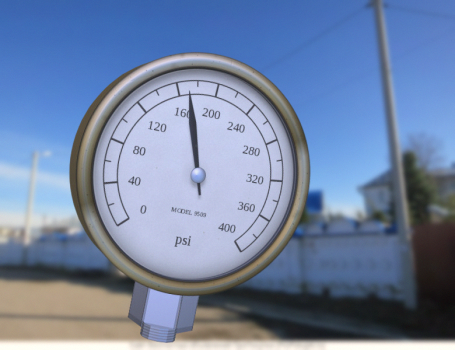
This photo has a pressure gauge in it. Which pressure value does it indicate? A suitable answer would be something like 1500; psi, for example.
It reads 170; psi
